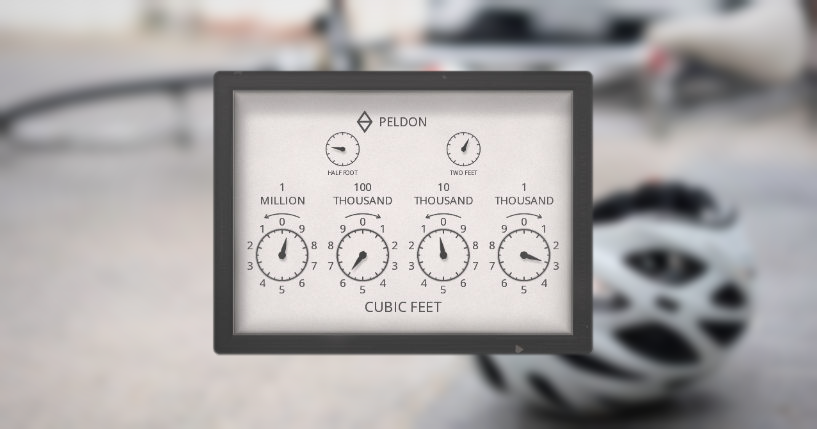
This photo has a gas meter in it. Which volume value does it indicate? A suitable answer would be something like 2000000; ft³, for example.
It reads 960300; ft³
